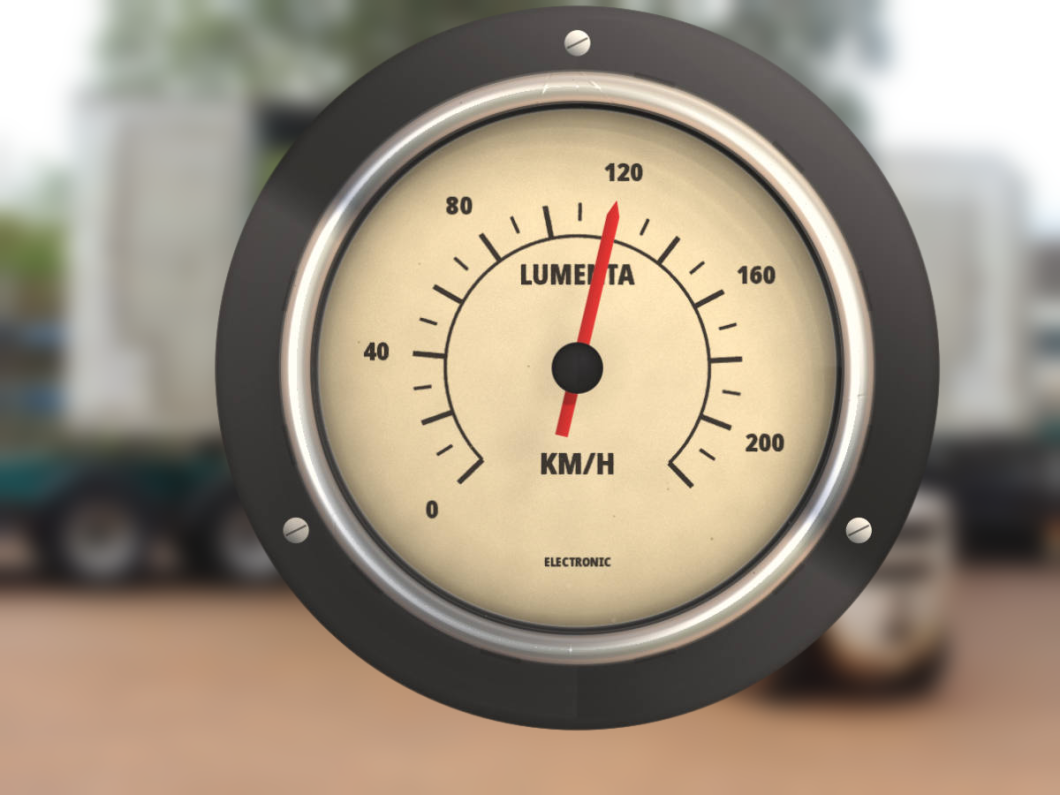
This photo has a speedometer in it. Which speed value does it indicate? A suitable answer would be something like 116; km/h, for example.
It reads 120; km/h
